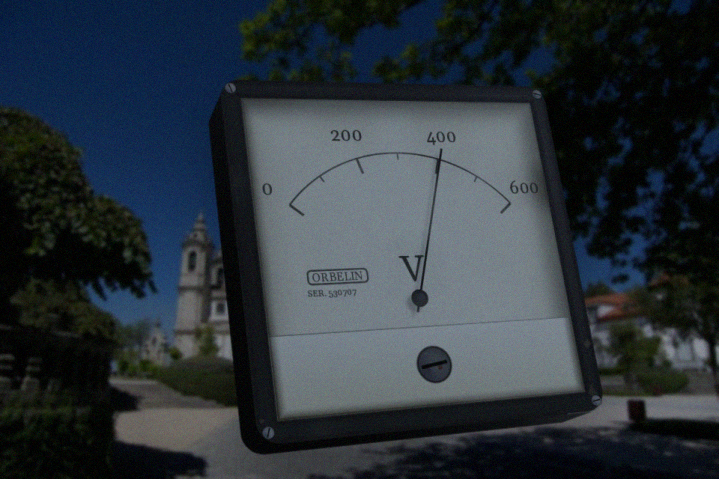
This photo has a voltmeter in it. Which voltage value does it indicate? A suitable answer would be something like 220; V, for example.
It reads 400; V
